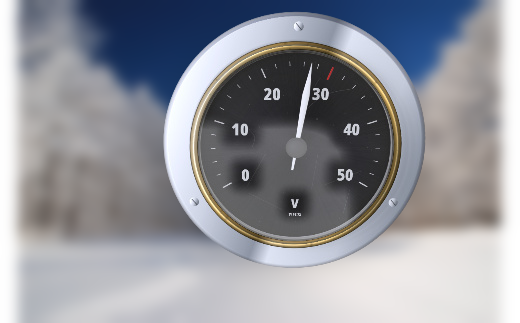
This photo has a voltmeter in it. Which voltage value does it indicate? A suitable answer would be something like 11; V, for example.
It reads 27; V
